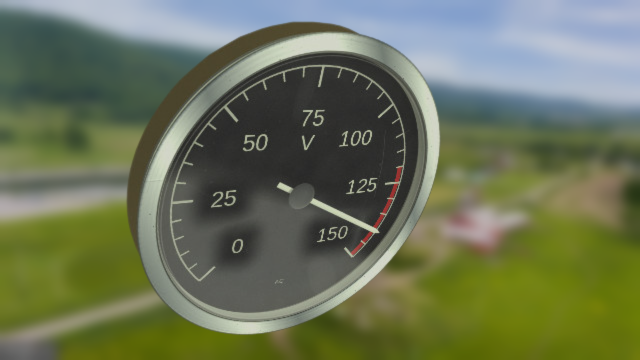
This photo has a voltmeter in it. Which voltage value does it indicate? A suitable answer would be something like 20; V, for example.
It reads 140; V
